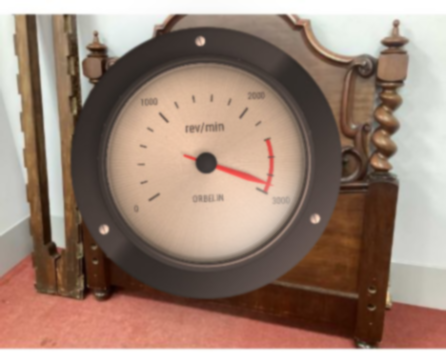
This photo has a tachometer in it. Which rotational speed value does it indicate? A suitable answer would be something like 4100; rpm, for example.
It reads 2900; rpm
